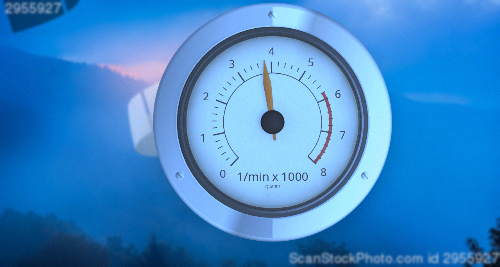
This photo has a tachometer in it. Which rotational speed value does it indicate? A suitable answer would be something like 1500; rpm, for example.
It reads 3800; rpm
